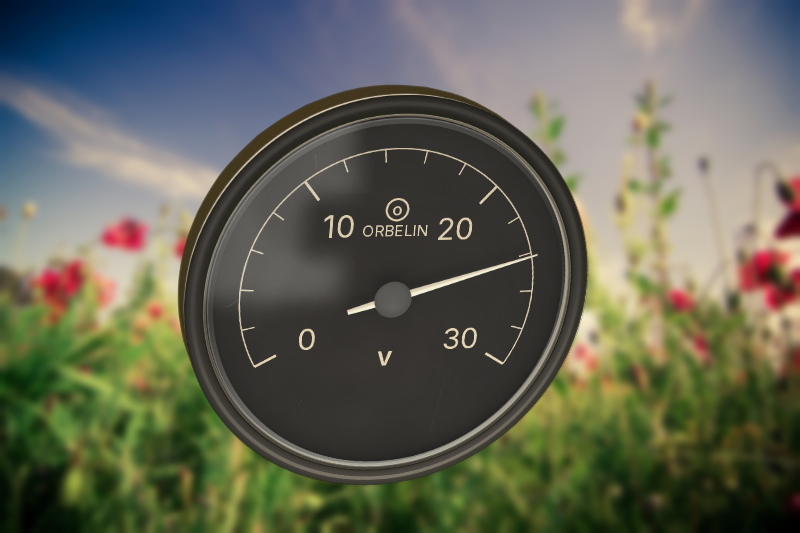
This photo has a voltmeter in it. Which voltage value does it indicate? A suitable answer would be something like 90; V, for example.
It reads 24; V
